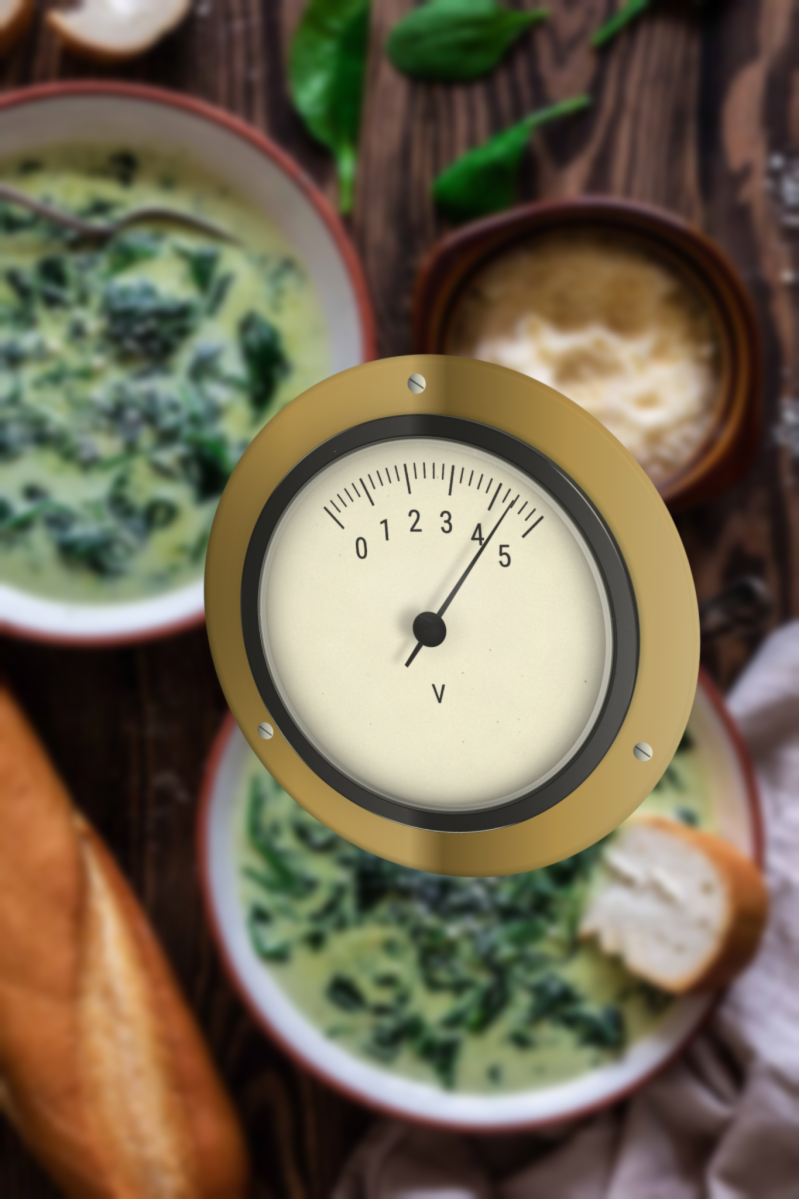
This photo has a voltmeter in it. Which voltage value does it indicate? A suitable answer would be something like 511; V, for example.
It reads 4.4; V
